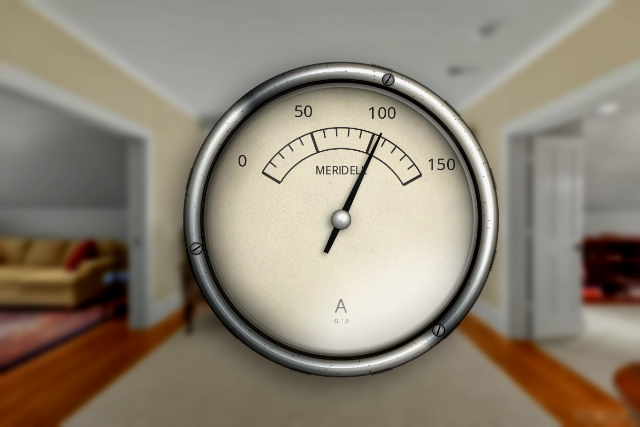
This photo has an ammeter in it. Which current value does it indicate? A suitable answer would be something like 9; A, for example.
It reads 105; A
